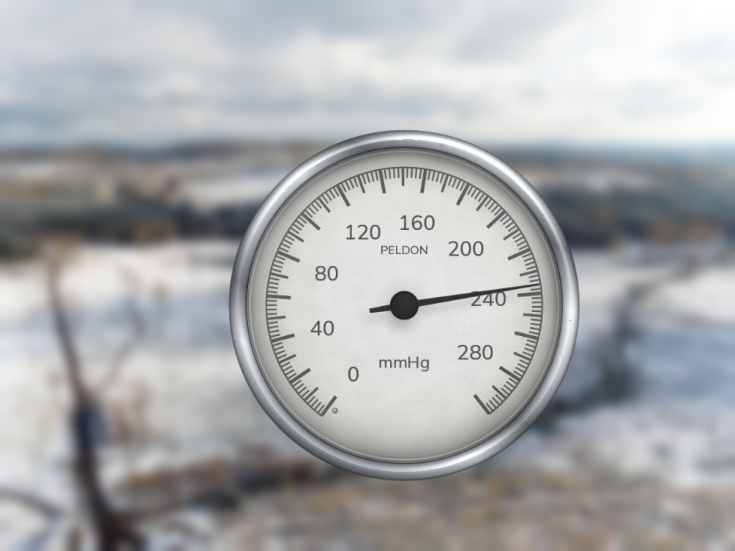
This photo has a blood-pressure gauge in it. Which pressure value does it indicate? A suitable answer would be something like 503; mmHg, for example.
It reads 236; mmHg
